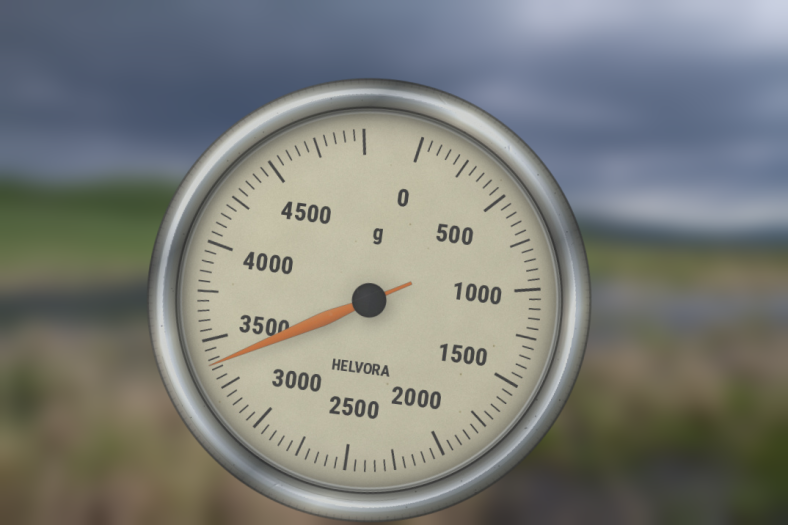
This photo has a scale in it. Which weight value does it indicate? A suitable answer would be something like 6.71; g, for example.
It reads 3375; g
